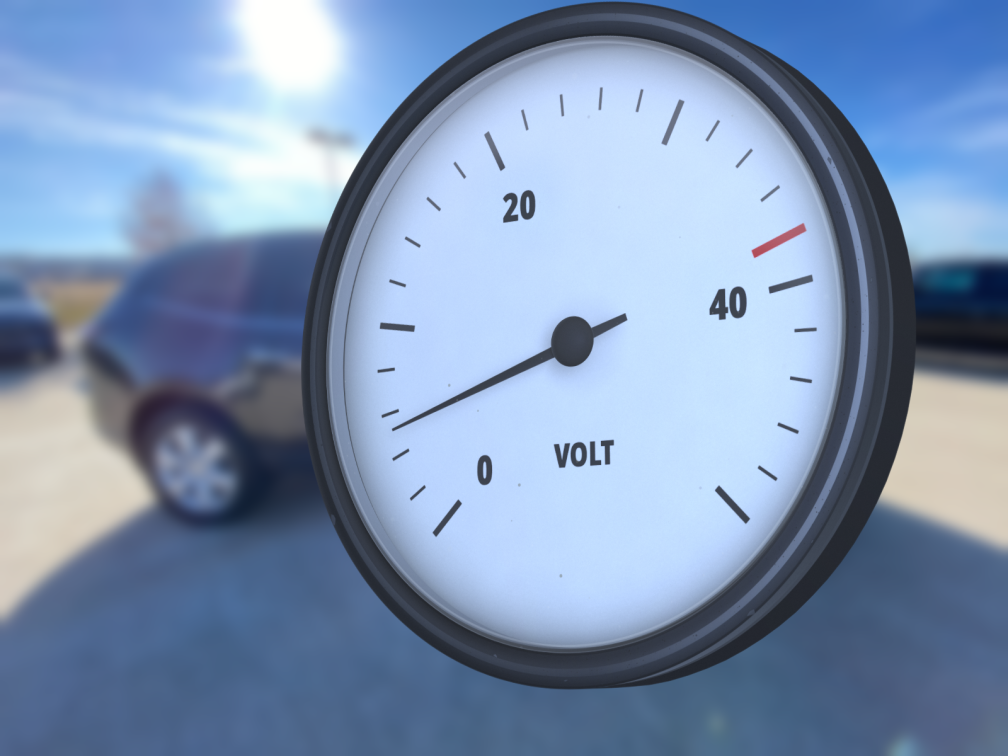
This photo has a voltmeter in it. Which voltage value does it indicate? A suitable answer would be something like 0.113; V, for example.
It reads 5; V
